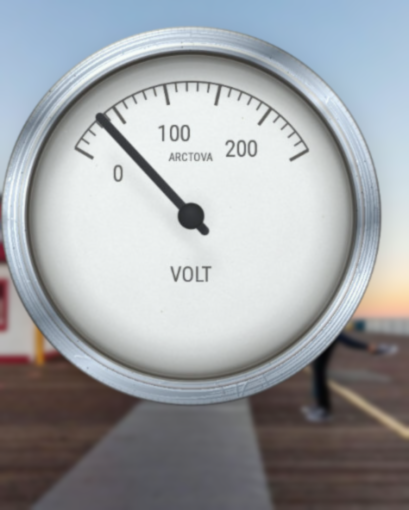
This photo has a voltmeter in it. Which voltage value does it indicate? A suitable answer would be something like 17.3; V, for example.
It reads 35; V
